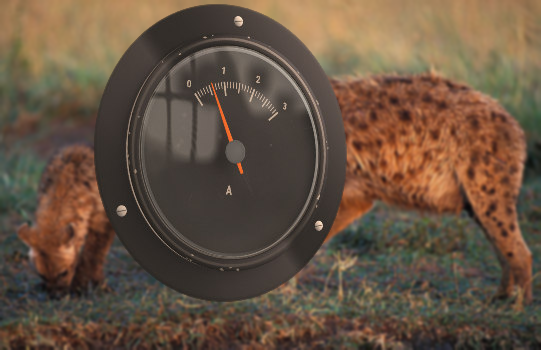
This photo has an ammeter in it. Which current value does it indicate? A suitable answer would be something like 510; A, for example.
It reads 0.5; A
